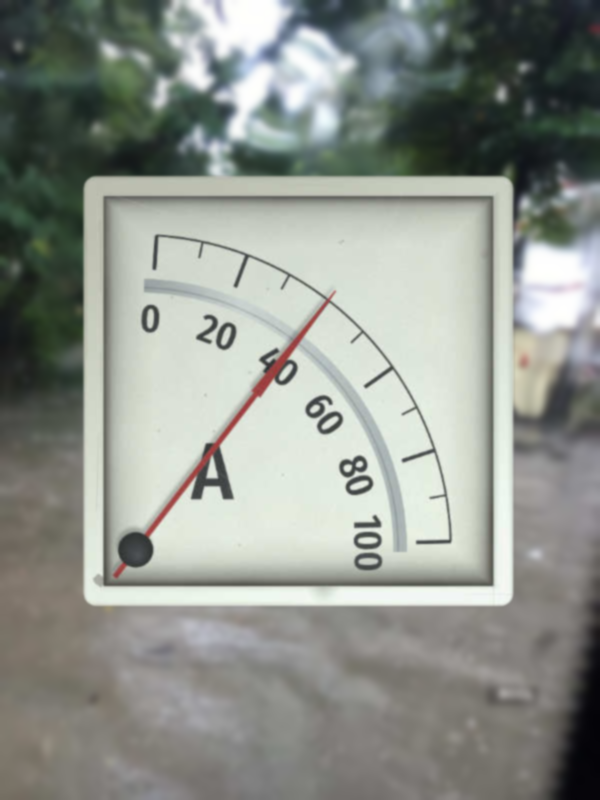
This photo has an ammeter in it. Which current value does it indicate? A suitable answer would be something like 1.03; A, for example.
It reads 40; A
